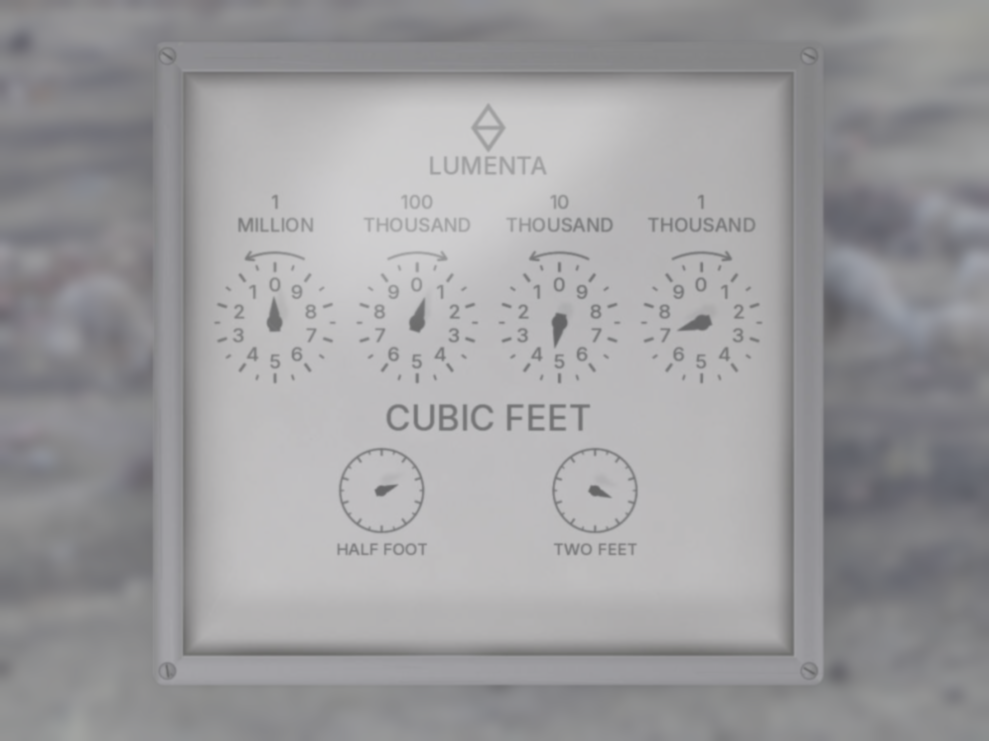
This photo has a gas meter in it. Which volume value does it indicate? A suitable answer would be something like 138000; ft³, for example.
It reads 4700; ft³
